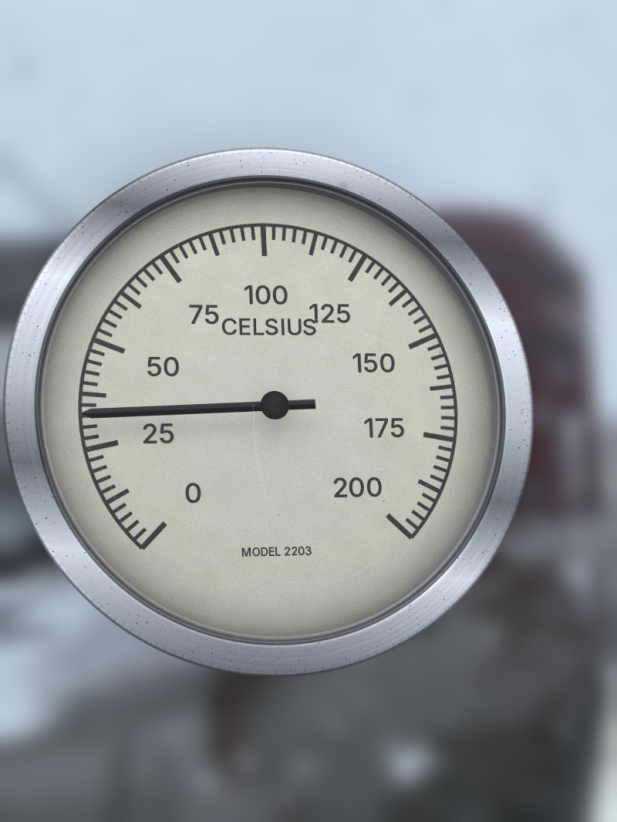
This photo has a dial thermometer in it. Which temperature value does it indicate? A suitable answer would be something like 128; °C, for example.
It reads 32.5; °C
